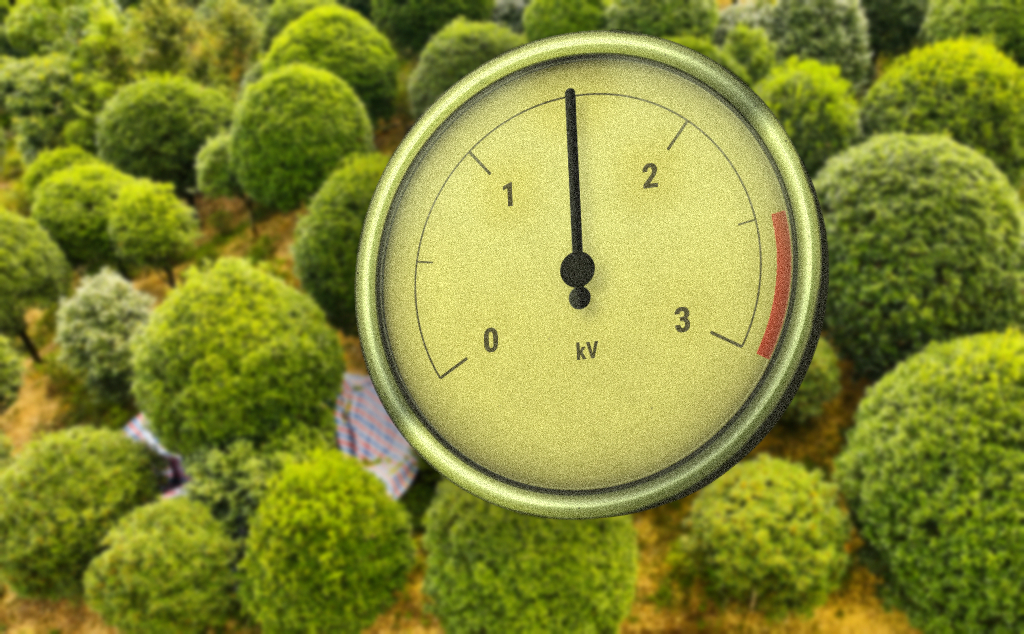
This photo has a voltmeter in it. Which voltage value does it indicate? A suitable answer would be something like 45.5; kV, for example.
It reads 1.5; kV
